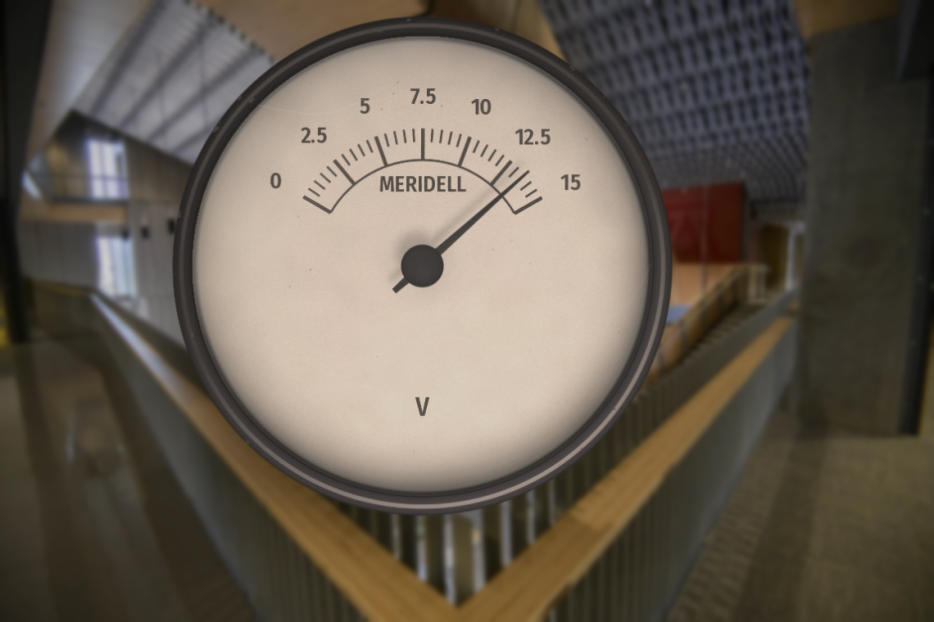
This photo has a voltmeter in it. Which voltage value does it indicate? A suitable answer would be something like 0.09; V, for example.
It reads 13.5; V
